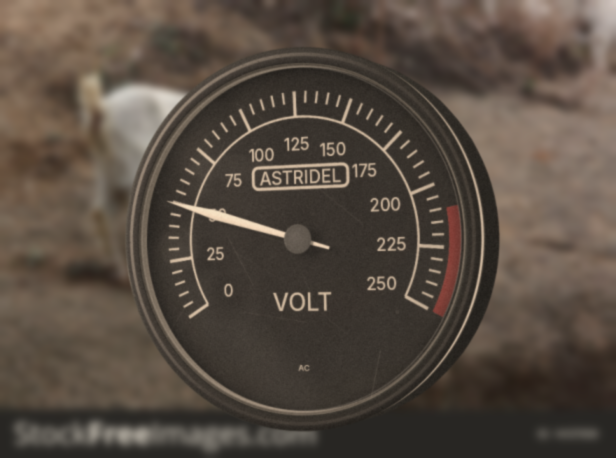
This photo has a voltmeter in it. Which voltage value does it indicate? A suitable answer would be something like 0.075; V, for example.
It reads 50; V
